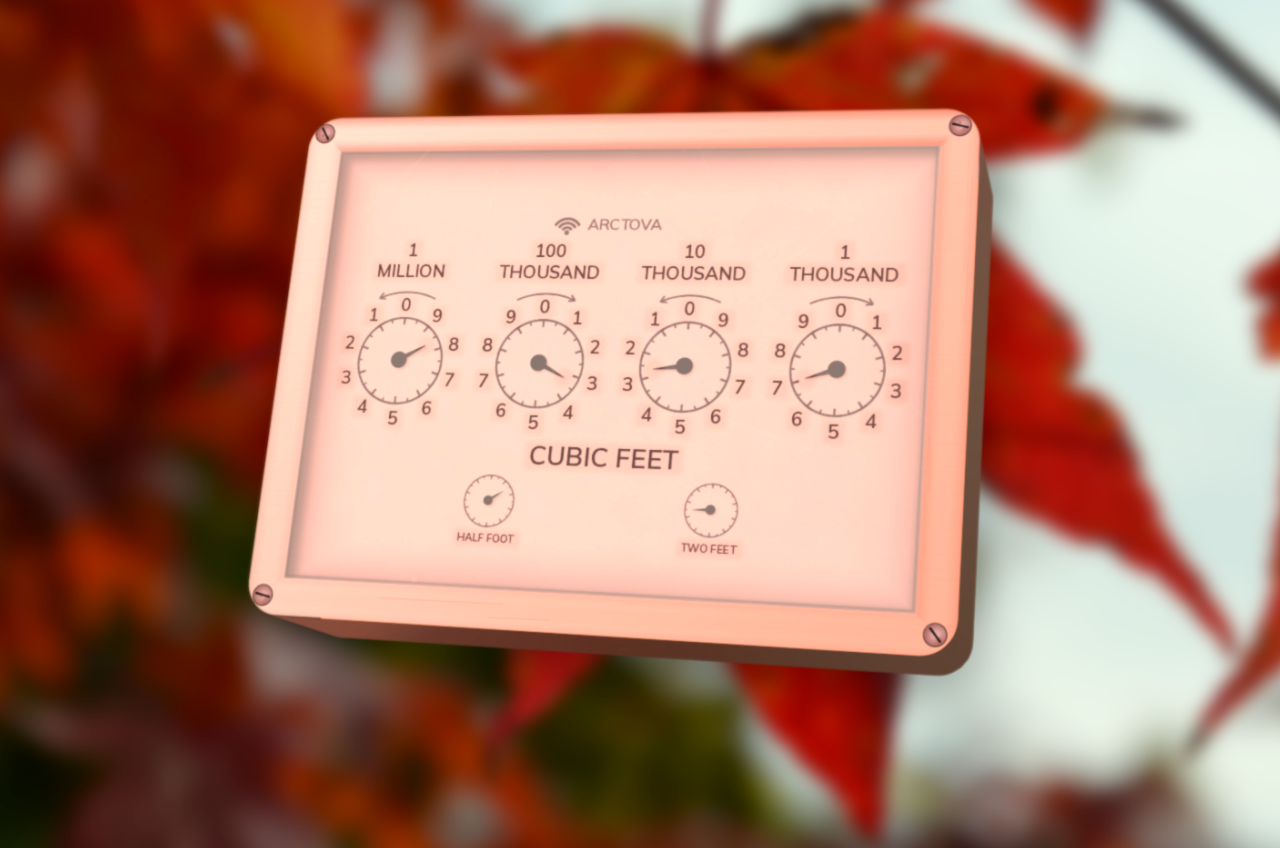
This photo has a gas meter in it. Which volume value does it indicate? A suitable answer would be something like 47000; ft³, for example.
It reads 832700; ft³
